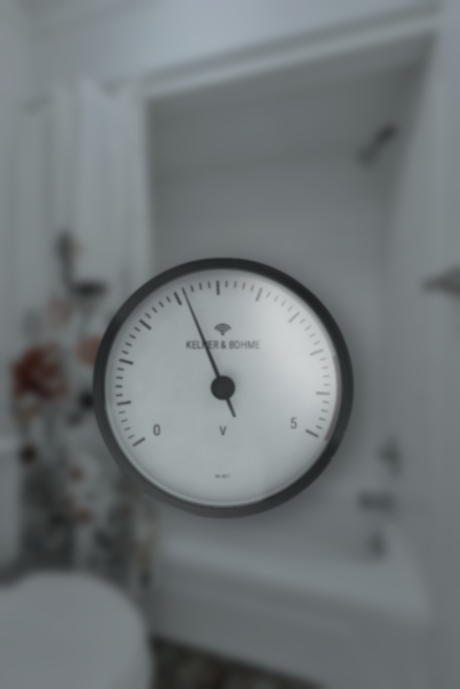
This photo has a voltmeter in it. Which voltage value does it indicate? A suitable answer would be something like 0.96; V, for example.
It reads 2.1; V
